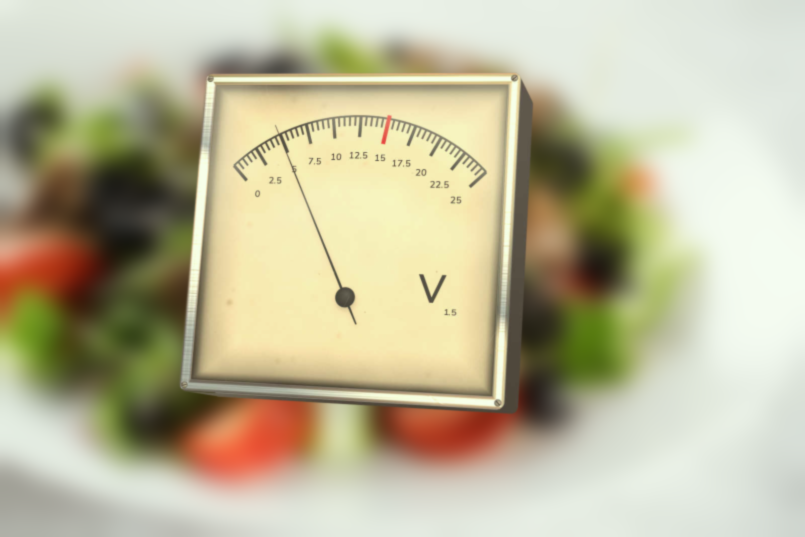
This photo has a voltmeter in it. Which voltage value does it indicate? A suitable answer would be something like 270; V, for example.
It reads 5; V
